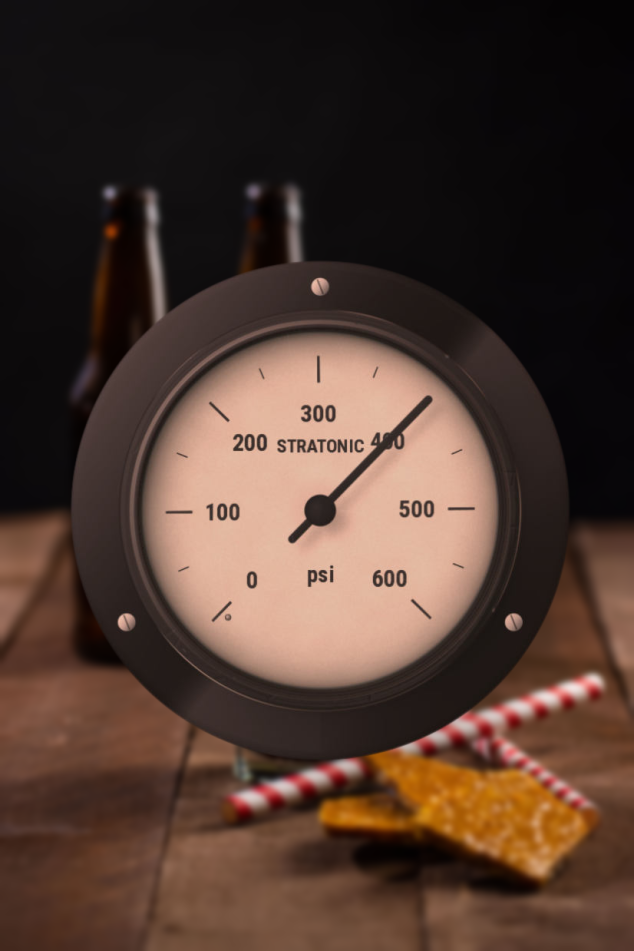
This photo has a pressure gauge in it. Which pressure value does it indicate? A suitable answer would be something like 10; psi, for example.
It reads 400; psi
